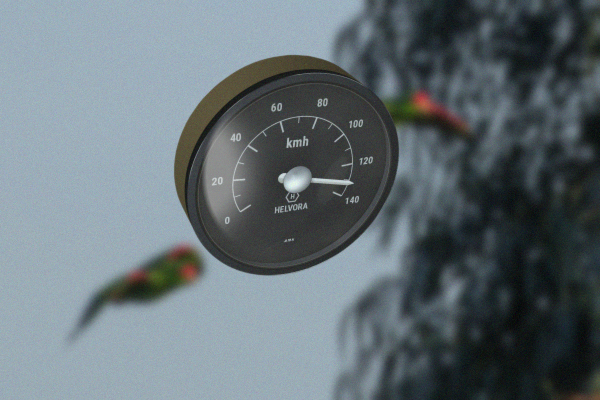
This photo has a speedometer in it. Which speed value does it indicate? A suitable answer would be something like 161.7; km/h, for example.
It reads 130; km/h
